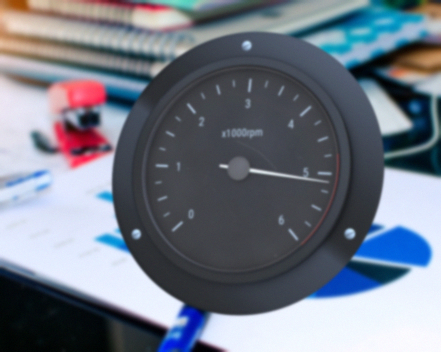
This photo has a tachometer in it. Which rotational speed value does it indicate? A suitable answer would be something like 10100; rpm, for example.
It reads 5125; rpm
